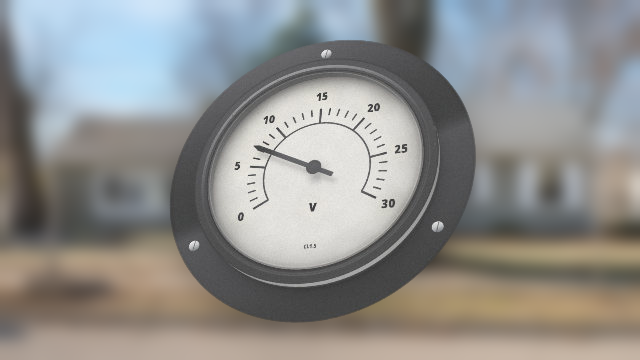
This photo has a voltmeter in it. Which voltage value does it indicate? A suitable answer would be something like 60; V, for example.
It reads 7; V
